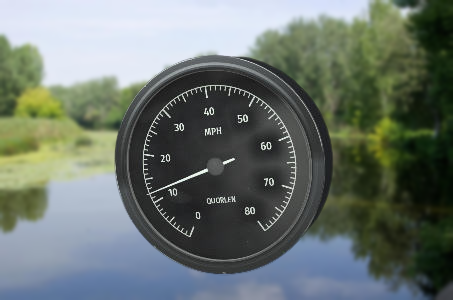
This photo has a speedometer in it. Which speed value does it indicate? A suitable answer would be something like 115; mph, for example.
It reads 12; mph
